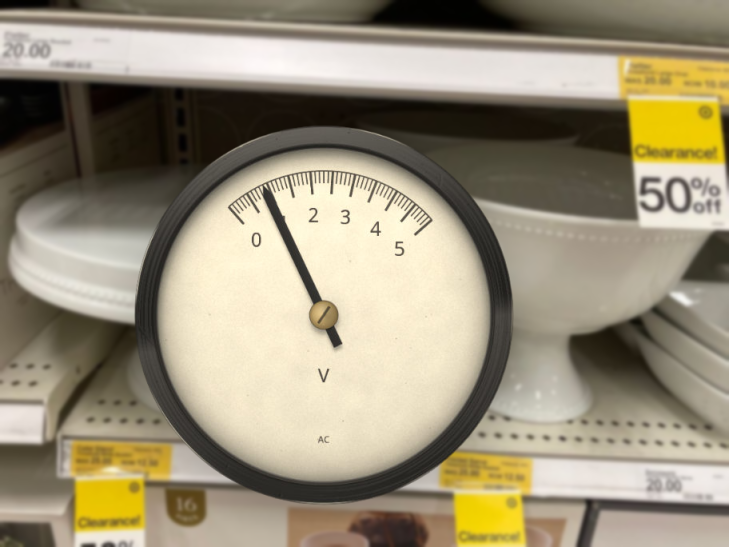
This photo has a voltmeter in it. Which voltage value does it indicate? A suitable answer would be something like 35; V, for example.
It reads 0.9; V
